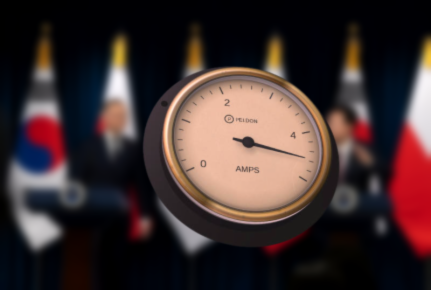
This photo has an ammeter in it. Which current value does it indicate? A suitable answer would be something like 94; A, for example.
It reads 4.6; A
